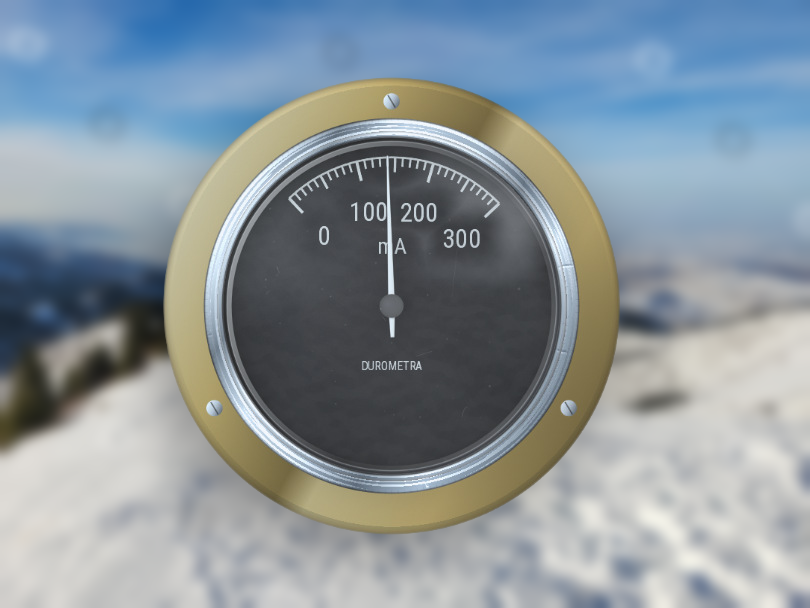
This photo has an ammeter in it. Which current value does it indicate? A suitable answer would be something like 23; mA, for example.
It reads 140; mA
